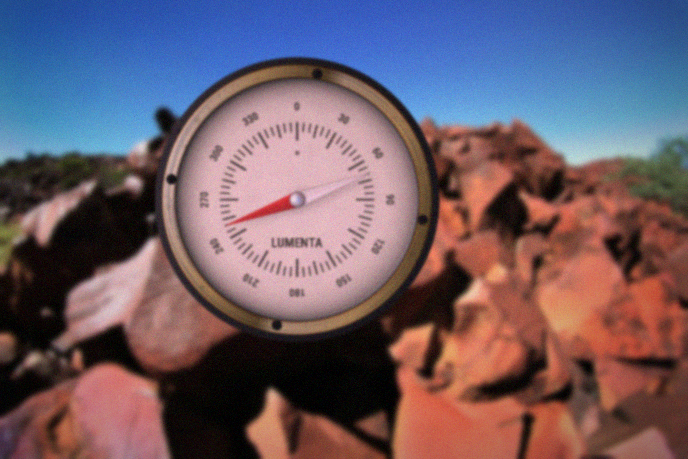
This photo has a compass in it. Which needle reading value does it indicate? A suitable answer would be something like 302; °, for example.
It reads 250; °
